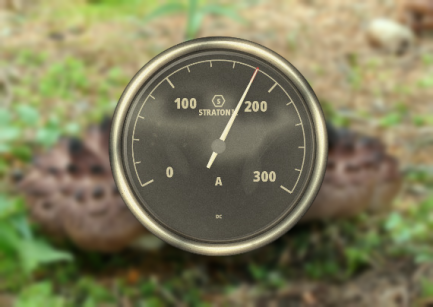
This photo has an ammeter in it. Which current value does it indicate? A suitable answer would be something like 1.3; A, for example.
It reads 180; A
